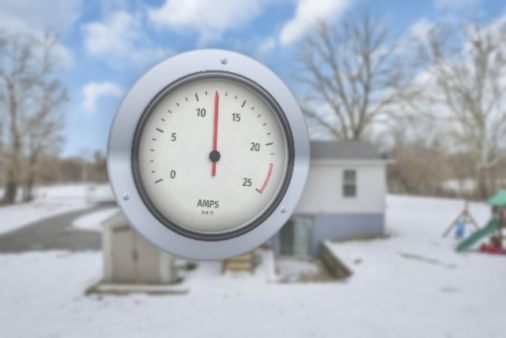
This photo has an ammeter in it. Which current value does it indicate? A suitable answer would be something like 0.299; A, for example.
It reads 12; A
